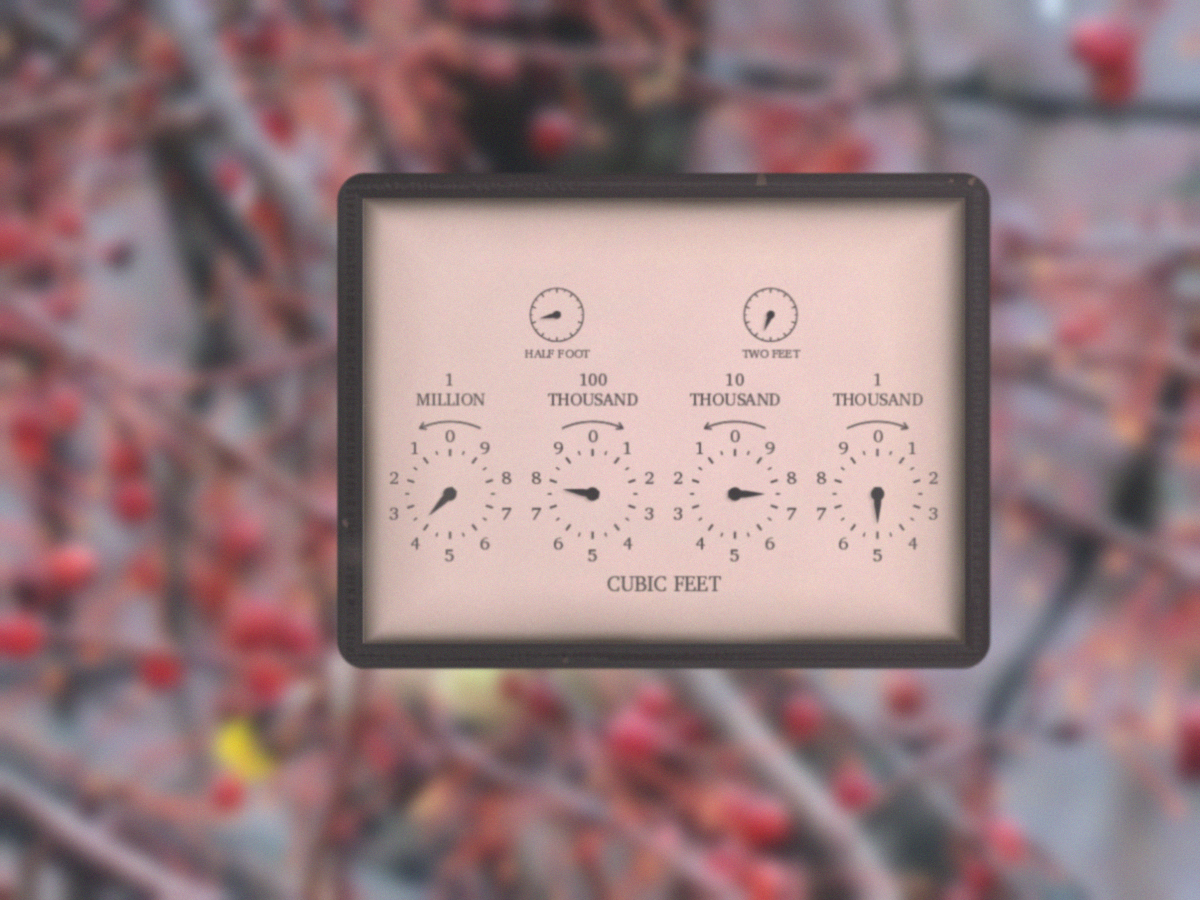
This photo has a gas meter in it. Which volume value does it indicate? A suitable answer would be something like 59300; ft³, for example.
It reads 377500; ft³
